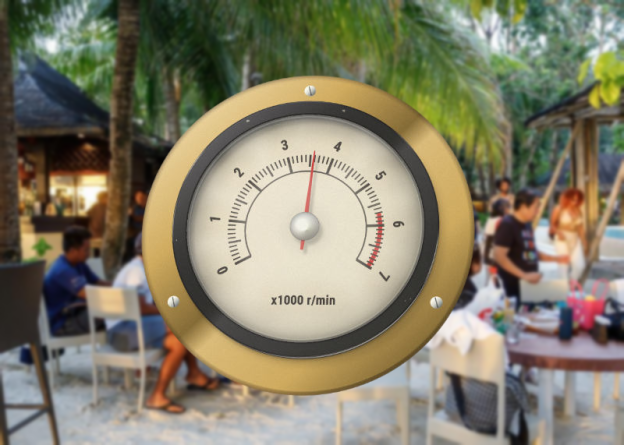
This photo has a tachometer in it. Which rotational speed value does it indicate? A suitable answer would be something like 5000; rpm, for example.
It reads 3600; rpm
